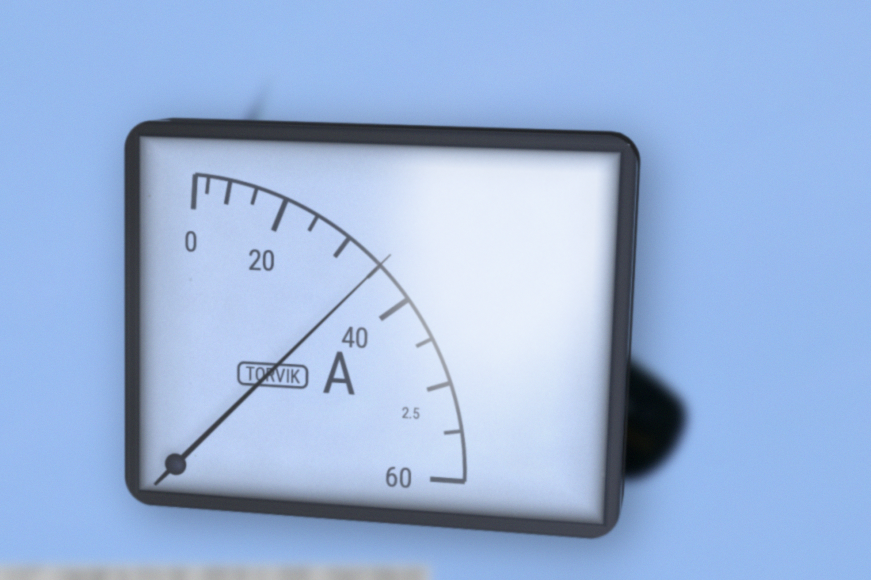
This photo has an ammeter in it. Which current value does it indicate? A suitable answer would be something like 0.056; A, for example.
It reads 35; A
